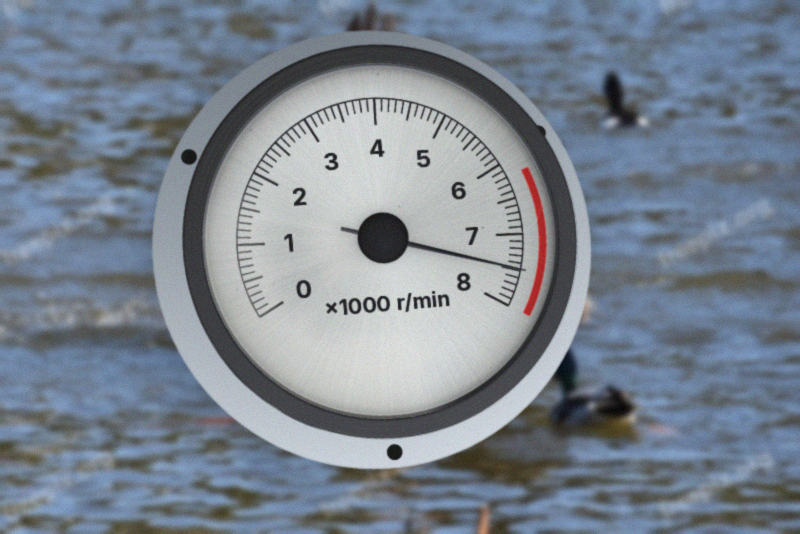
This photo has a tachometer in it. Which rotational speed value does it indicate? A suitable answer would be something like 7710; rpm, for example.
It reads 7500; rpm
